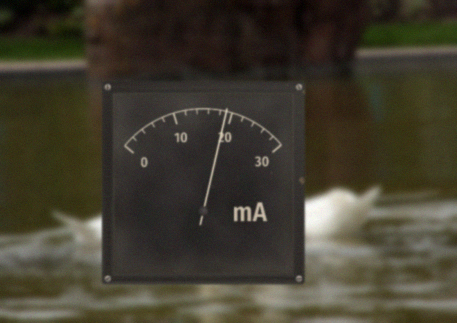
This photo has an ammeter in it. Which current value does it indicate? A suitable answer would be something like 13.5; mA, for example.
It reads 19; mA
